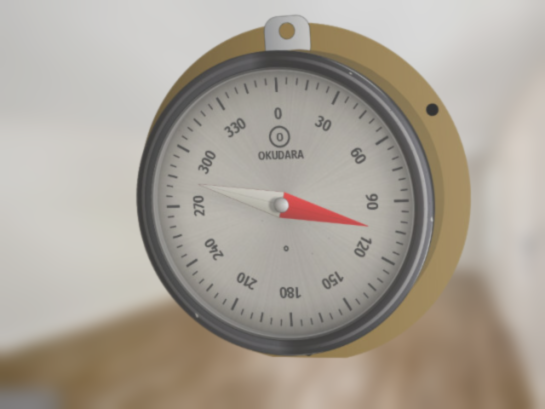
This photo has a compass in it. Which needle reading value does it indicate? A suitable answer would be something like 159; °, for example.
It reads 105; °
